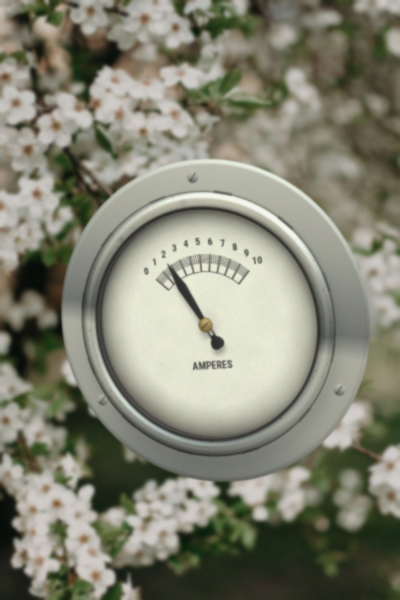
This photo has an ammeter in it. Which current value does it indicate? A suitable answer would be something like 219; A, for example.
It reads 2; A
